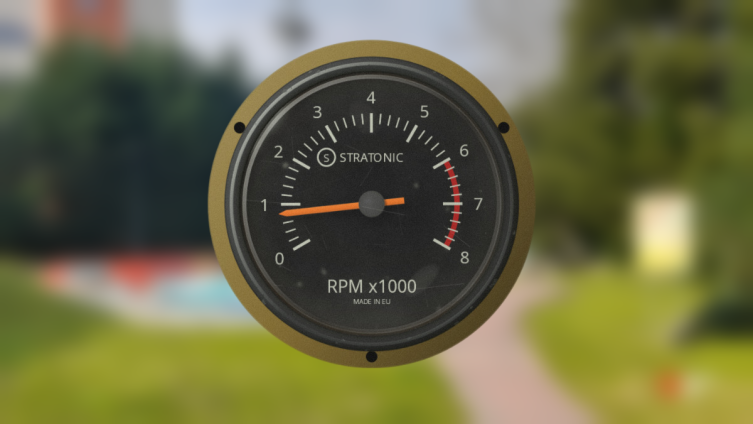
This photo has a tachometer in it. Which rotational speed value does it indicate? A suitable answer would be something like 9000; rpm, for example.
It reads 800; rpm
